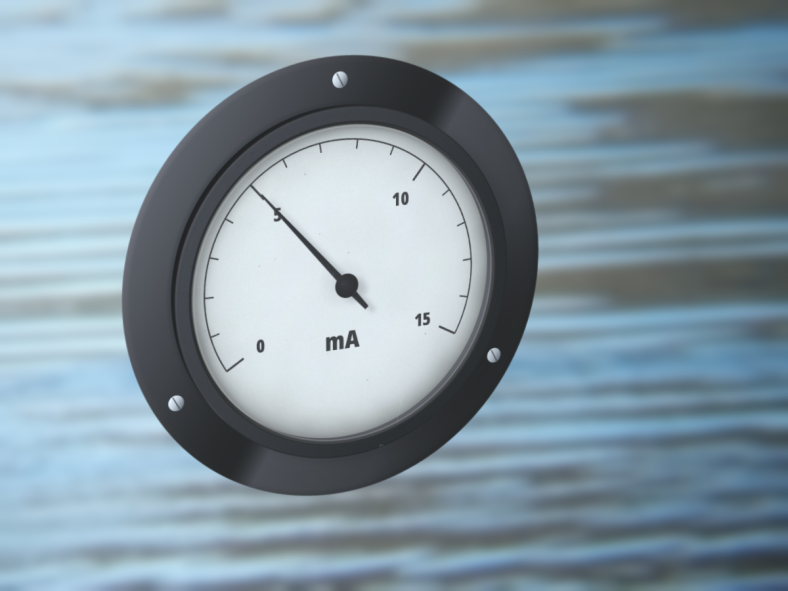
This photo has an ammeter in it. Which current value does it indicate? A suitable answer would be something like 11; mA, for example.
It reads 5; mA
